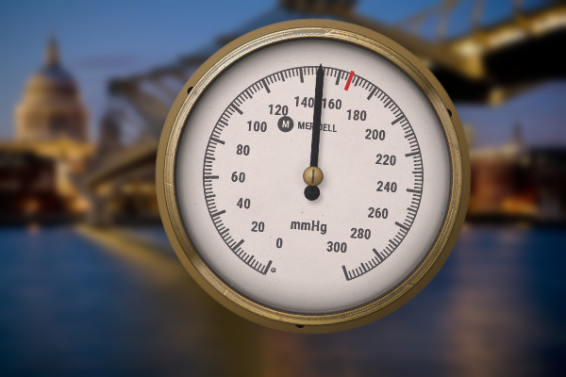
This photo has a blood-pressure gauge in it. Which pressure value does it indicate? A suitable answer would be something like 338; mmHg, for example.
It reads 150; mmHg
